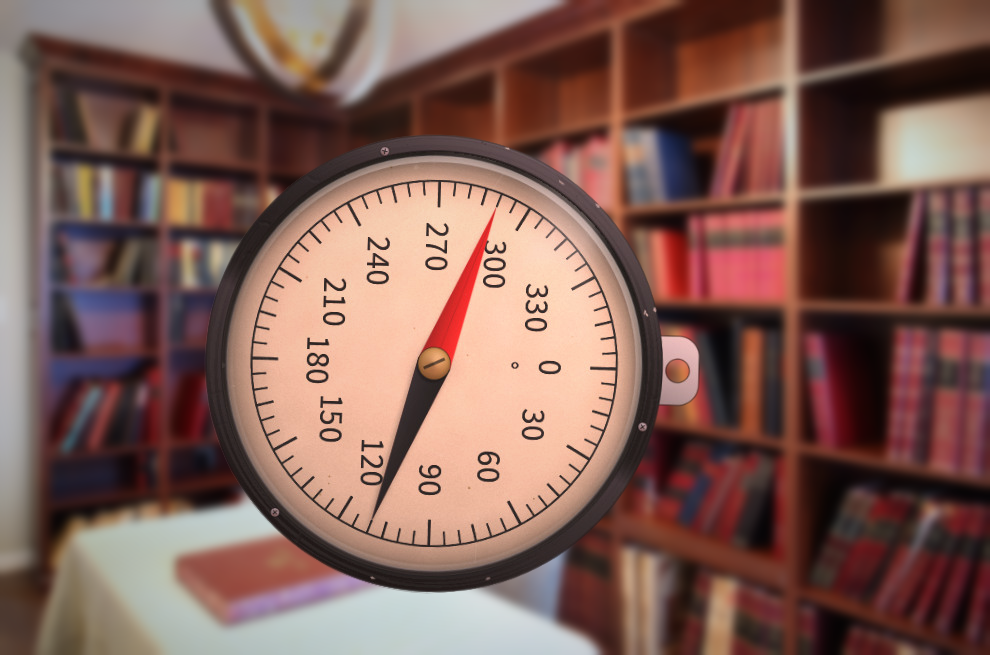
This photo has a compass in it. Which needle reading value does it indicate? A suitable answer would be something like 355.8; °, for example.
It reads 290; °
